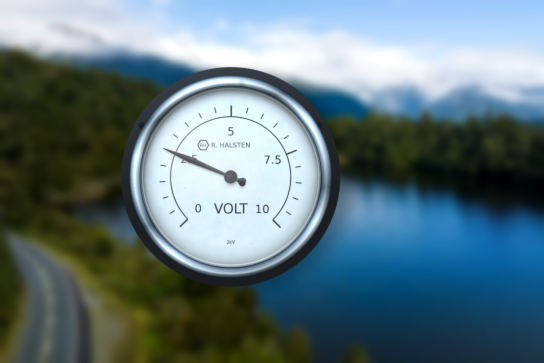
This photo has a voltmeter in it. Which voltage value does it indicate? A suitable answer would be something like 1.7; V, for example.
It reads 2.5; V
